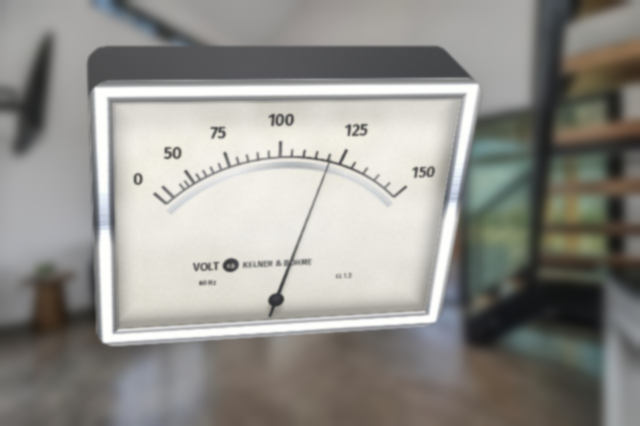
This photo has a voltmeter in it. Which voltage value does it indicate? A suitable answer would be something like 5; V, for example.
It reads 120; V
